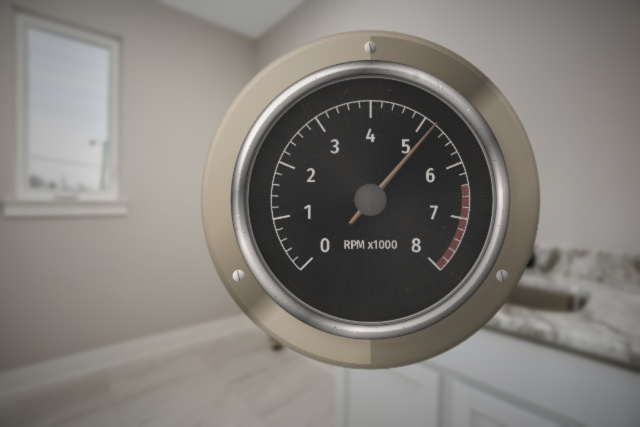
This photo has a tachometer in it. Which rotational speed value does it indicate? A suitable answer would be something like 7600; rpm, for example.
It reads 5200; rpm
